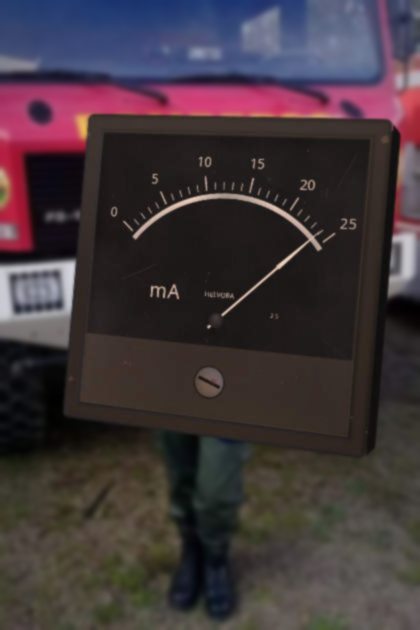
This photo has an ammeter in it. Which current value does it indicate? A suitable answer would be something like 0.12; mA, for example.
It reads 24; mA
